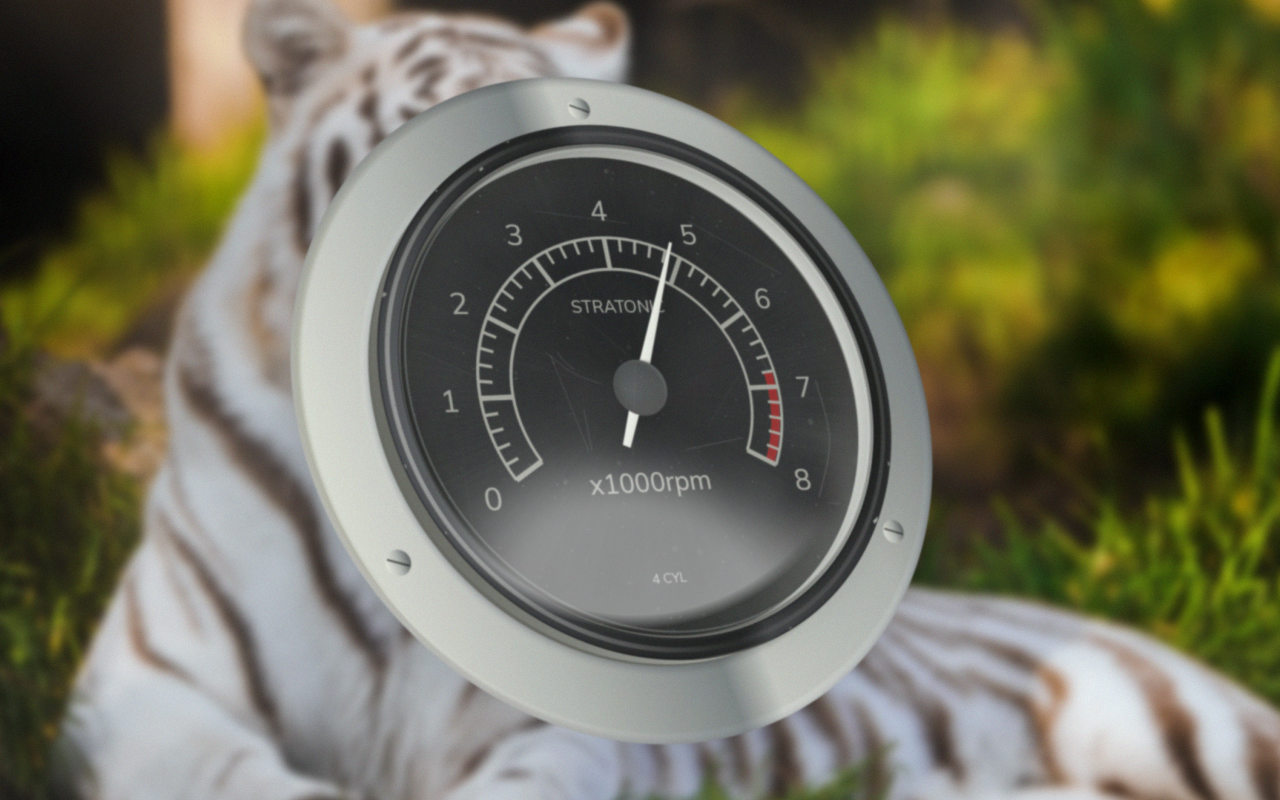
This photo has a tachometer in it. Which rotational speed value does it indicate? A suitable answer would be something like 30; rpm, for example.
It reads 4800; rpm
